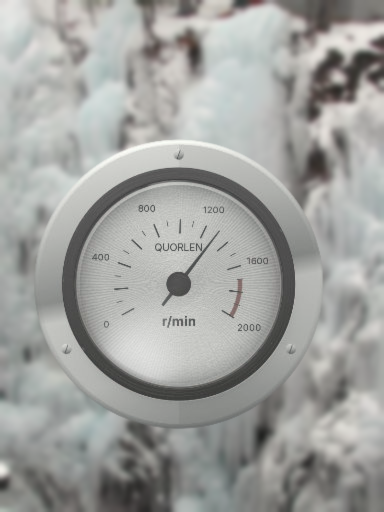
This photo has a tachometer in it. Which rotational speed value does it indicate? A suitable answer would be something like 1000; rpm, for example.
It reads 1300; rpm
